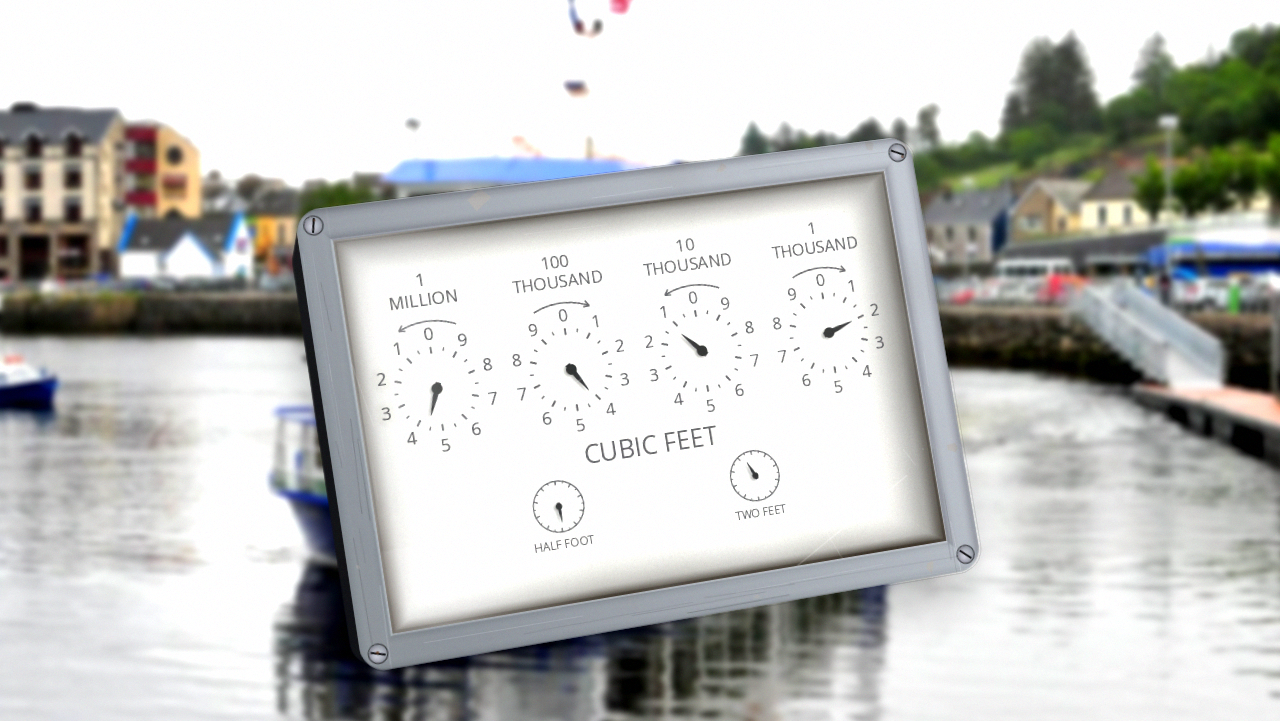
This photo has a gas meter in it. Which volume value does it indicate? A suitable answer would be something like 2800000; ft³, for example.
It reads 441200; ft³
